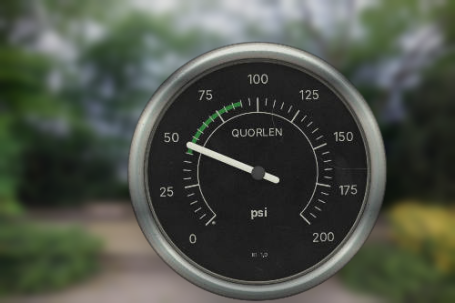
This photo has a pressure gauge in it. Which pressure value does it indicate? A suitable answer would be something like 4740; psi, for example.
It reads 50; psi
